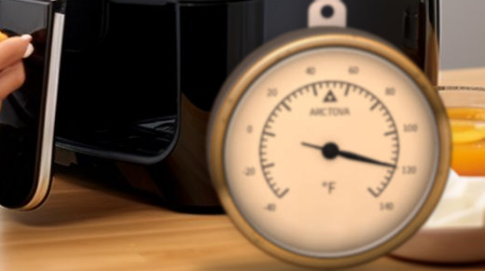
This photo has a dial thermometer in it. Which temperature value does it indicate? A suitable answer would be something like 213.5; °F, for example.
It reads 120; °F
